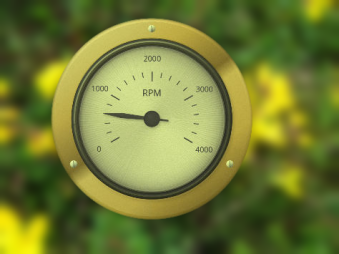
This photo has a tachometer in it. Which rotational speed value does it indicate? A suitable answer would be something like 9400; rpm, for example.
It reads 600; rpm
